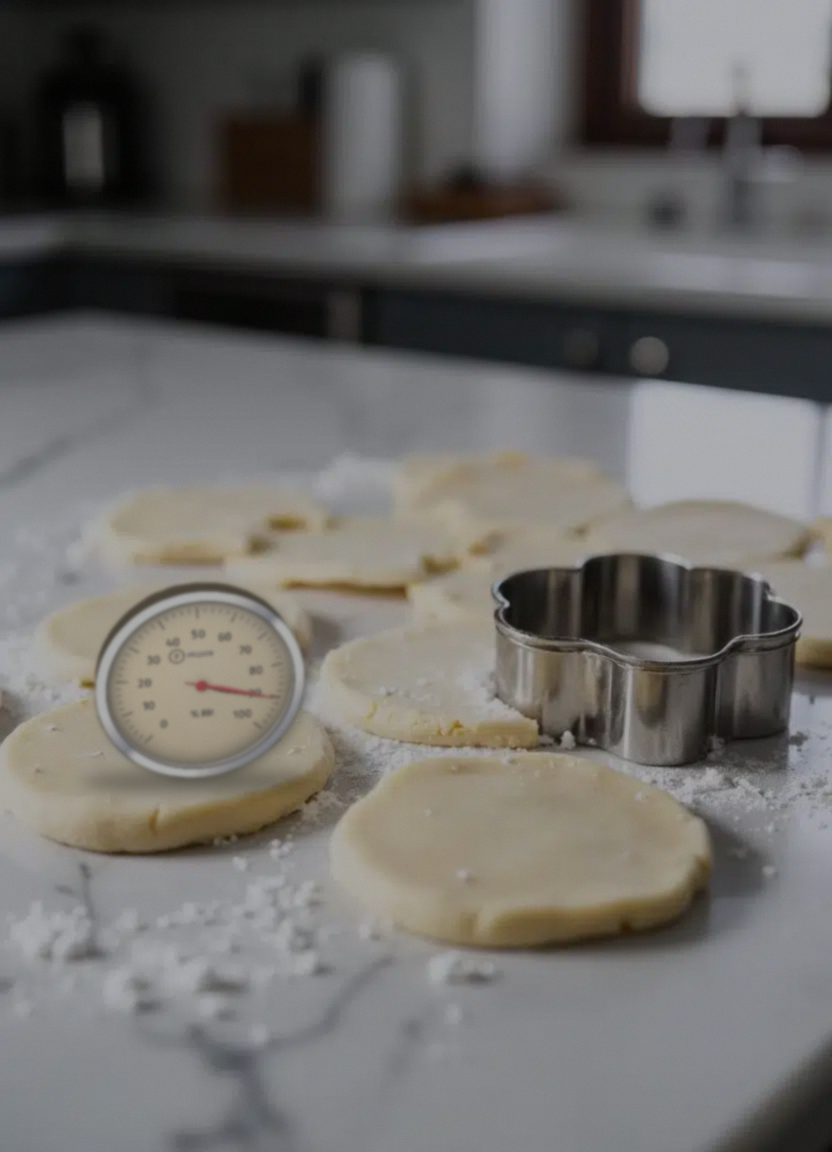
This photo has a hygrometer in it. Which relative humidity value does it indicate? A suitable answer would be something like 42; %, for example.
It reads 90; %
